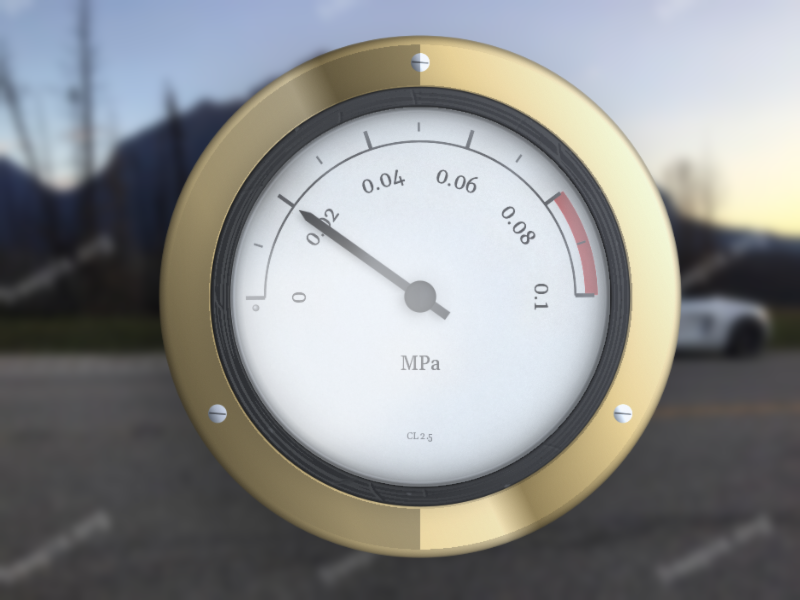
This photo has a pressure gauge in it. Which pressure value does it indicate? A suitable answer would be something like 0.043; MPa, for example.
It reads 0.02; MPa
